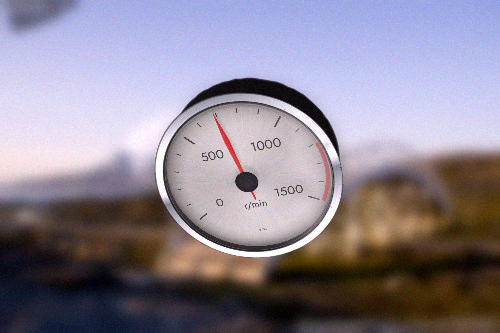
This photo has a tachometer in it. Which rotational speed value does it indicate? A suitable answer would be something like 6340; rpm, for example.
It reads 700; rpm
